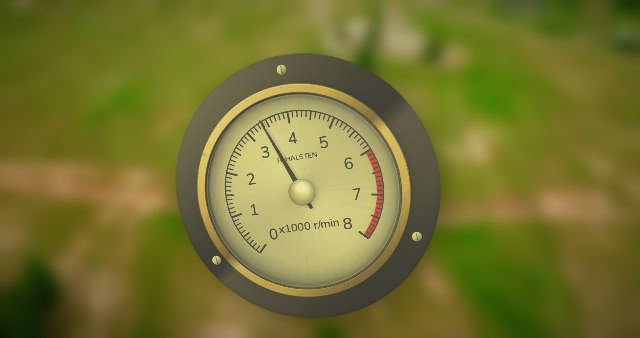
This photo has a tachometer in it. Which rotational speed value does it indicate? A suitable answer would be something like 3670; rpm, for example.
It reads 3400; rpm
